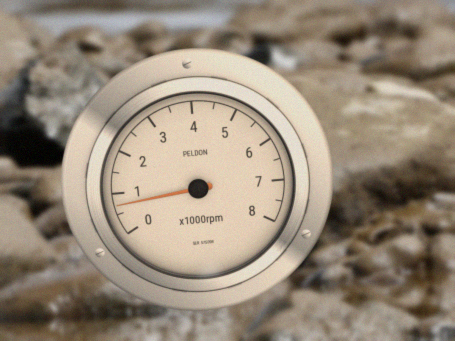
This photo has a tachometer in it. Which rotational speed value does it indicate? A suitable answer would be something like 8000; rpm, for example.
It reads 750; rpm
